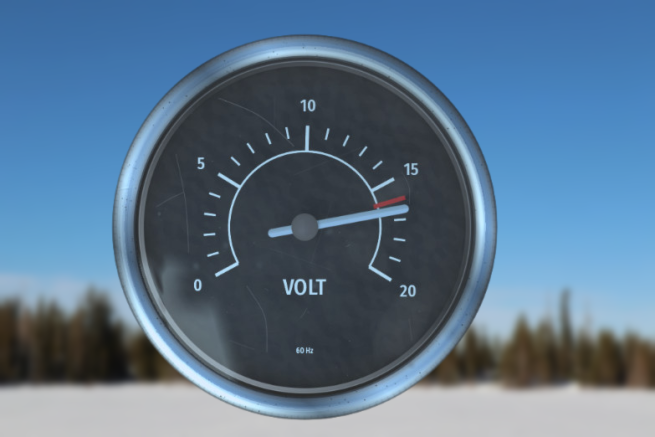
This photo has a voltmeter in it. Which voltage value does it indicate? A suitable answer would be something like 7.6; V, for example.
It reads 16.5; V
